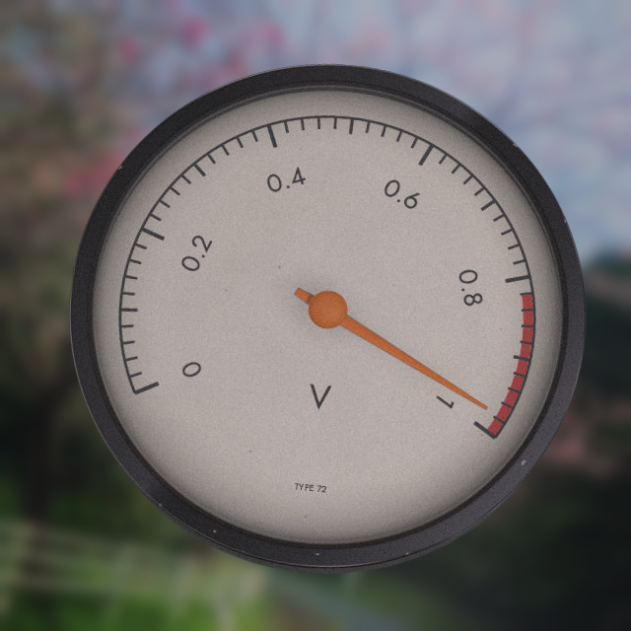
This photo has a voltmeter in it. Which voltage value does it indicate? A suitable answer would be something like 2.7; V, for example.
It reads 0.98; V
